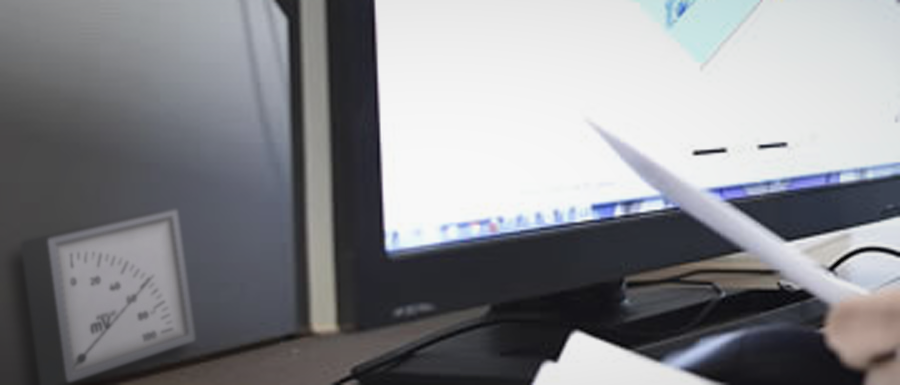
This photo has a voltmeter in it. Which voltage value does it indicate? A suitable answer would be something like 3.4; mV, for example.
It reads 60; mV
